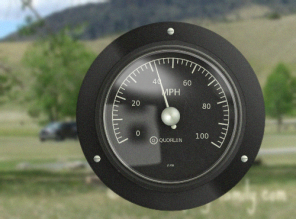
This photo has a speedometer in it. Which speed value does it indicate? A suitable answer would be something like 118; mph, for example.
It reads 42; mph
